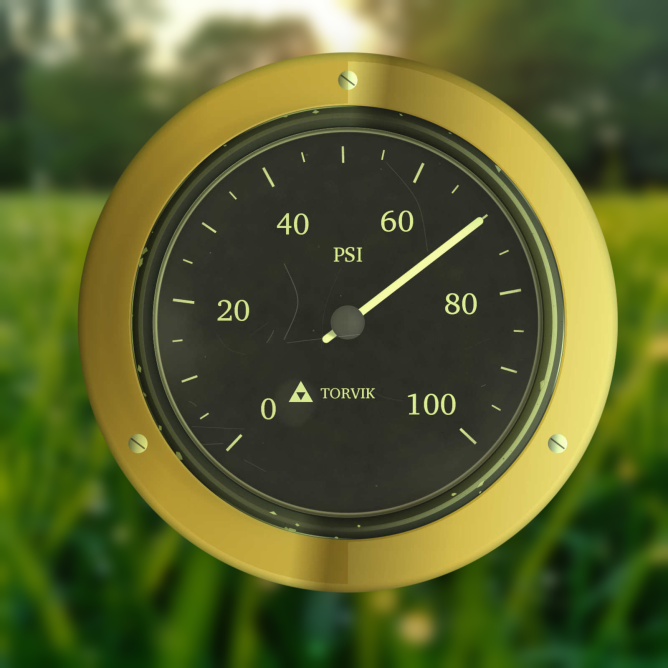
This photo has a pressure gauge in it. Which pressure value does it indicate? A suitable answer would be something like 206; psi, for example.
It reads 70; psi
